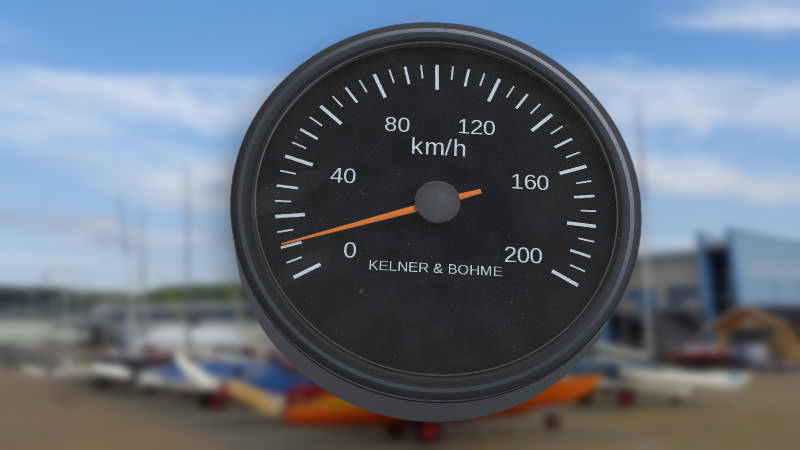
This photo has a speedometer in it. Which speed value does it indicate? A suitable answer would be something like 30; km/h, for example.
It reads 10; km/h
